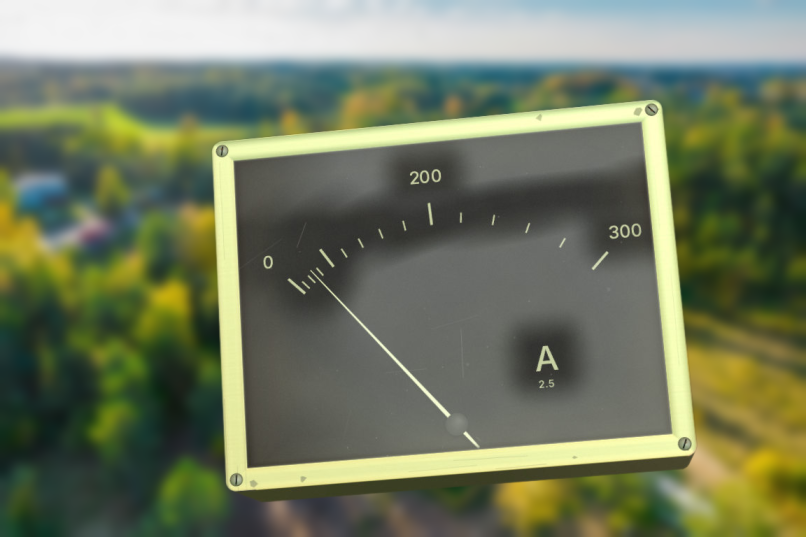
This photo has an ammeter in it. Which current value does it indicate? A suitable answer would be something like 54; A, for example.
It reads 70; A
